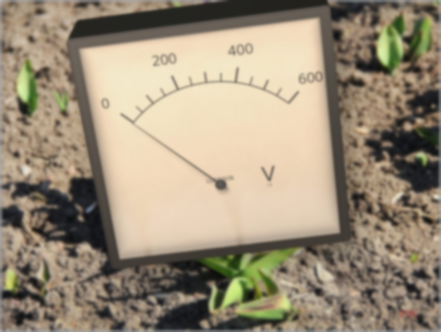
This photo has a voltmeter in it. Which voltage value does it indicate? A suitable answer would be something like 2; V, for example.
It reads 0; V
